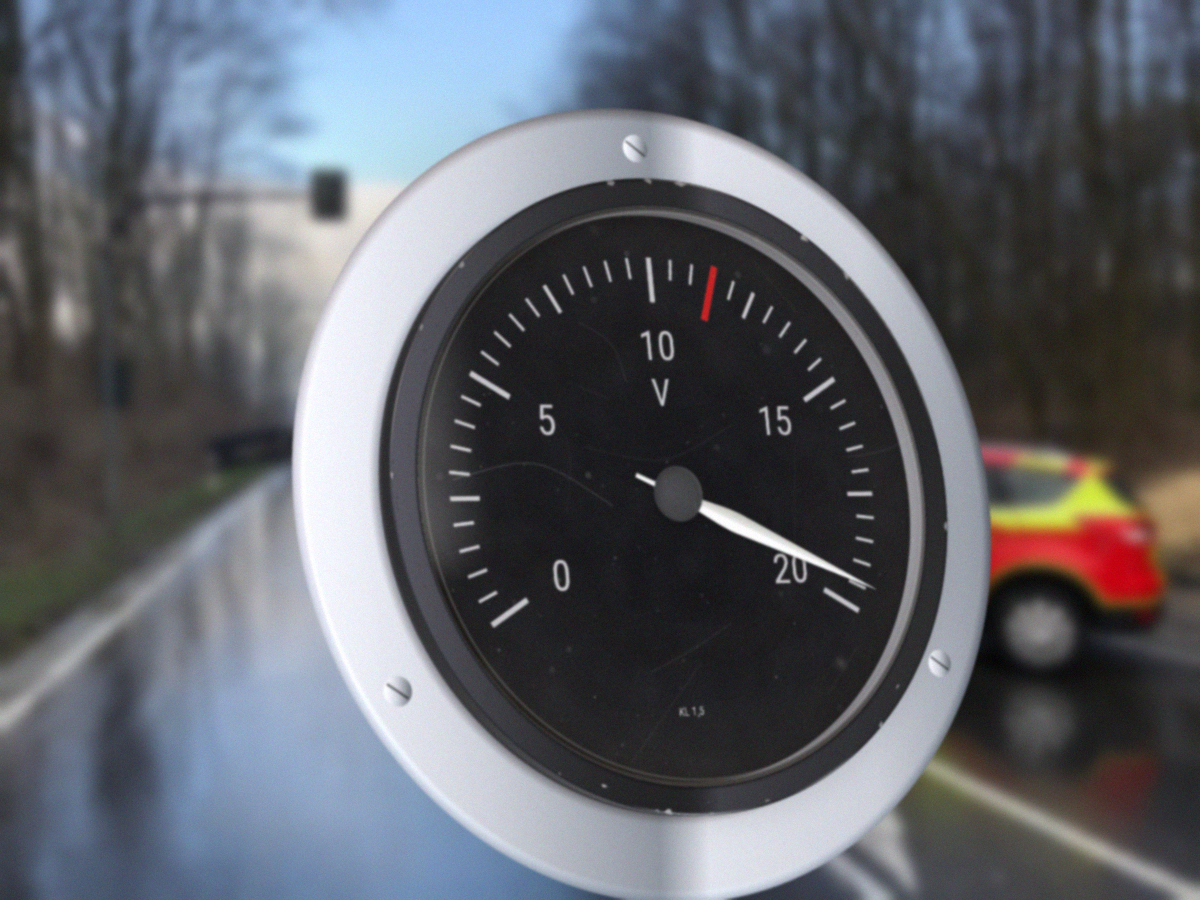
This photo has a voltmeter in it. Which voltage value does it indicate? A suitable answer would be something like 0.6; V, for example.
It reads 19.5; V
